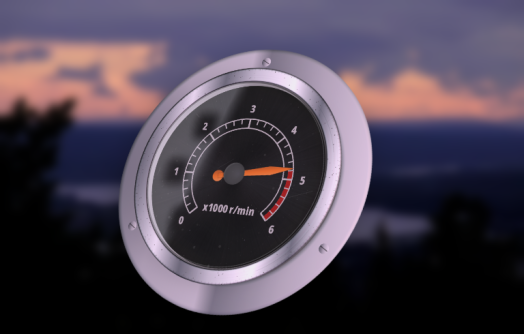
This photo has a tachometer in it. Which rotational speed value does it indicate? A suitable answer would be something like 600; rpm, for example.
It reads 4800; rpm
